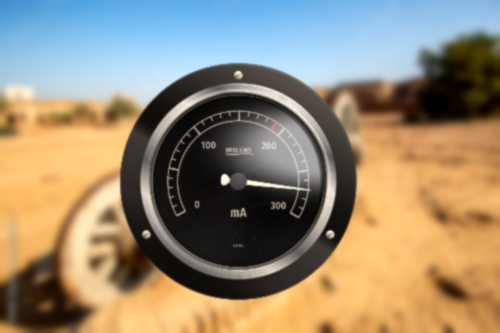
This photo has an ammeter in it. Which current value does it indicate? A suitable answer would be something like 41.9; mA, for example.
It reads 270; mA
